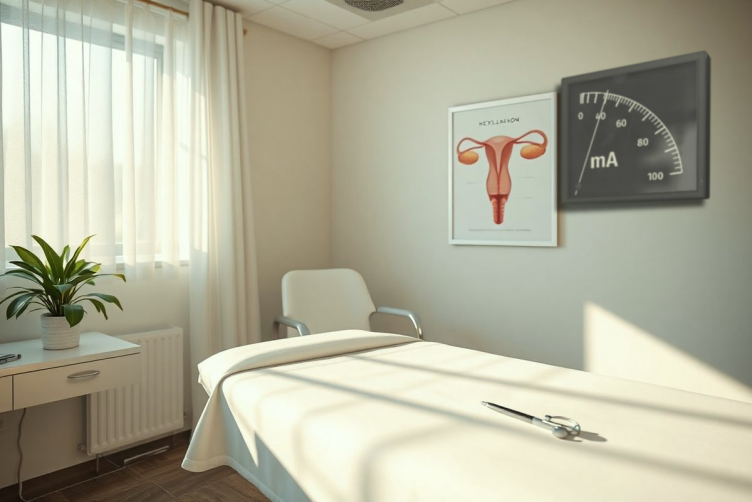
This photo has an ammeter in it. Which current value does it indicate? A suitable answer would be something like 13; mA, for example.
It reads 40; mA
